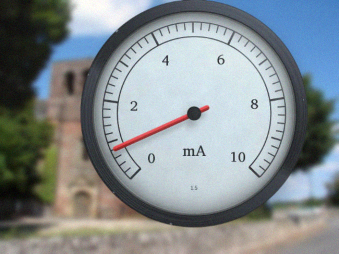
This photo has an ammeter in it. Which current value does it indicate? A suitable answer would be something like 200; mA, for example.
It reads 0.8; mA
